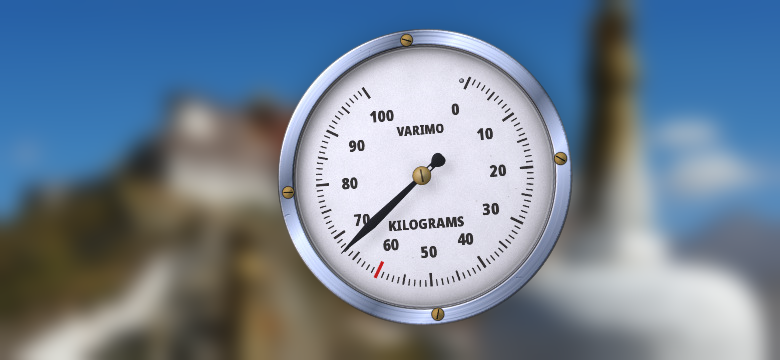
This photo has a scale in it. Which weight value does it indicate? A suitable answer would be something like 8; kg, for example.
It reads 67; kg
